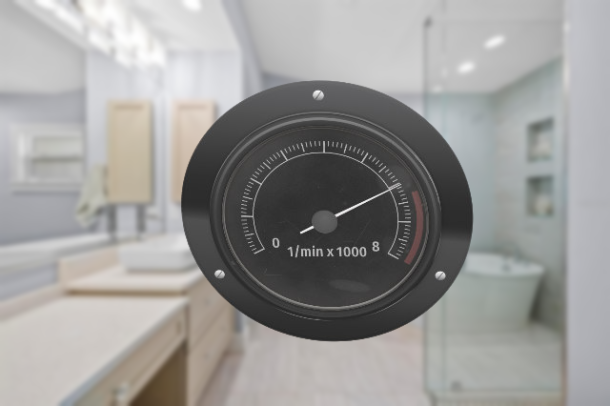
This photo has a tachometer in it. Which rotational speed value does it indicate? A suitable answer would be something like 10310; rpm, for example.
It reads 6000; rpm
